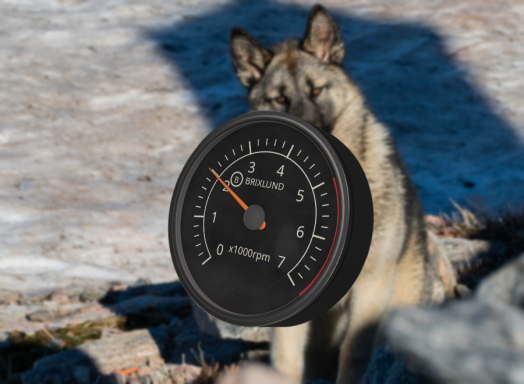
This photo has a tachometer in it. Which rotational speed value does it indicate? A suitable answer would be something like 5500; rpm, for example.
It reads 2000; rpm
